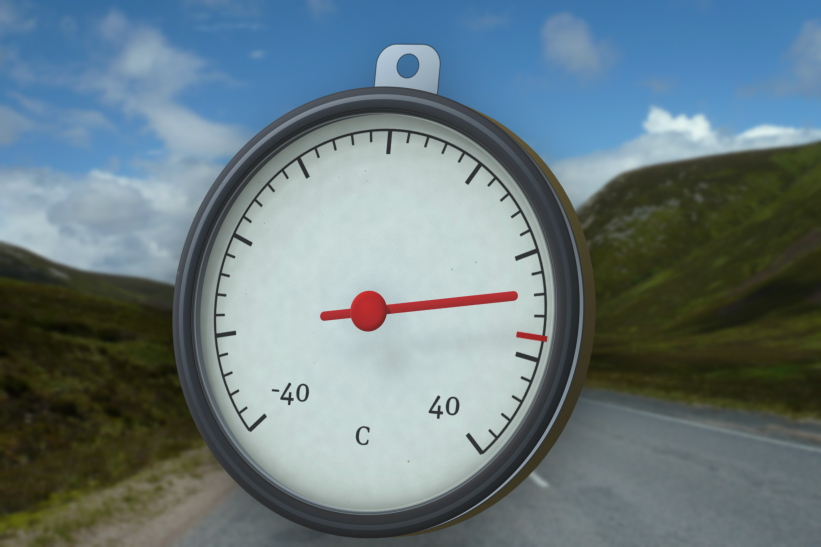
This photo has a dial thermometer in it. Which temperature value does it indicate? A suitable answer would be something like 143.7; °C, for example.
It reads 24; °C
